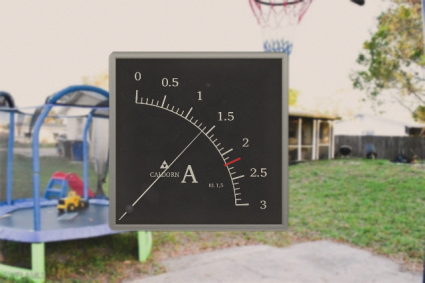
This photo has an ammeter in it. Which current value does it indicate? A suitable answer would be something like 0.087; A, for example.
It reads 1.4; A
